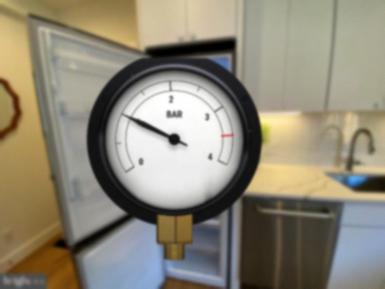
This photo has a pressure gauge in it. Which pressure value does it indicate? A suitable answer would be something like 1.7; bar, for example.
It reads 1; bar
